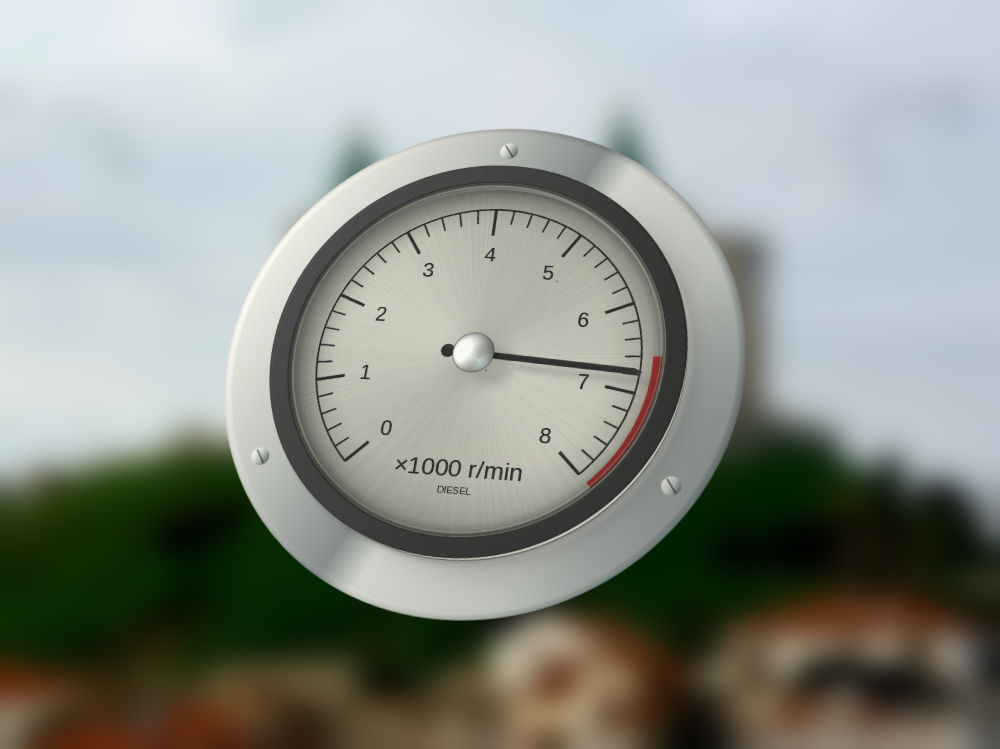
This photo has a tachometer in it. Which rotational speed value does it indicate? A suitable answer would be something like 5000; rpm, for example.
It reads 6800; rpm
